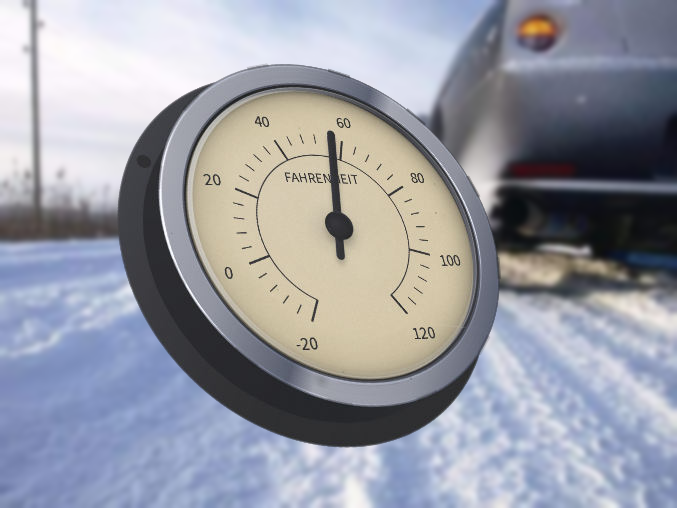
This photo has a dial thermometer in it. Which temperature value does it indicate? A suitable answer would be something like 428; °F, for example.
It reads 56; °F
